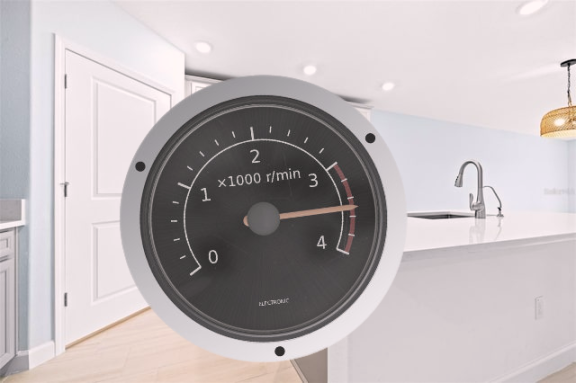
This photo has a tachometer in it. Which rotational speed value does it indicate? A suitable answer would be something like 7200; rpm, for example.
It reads 3500; rpm
